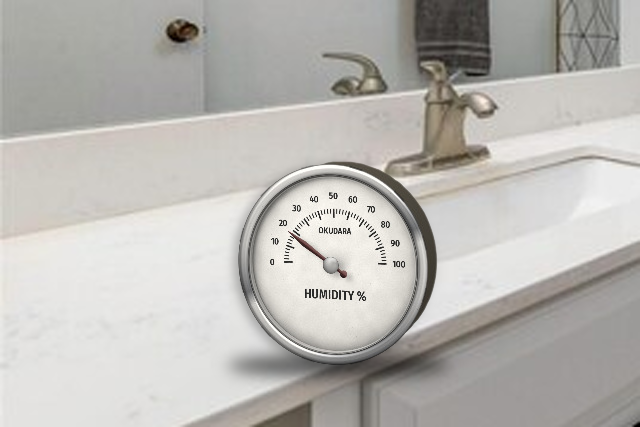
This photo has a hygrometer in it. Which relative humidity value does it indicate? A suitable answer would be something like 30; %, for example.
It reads 20; %
